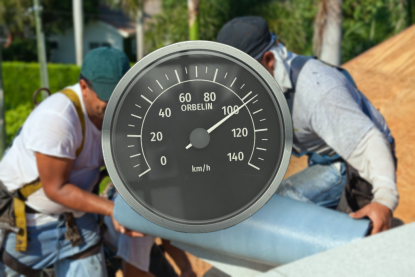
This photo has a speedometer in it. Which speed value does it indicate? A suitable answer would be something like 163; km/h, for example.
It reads 102.5; km/h
